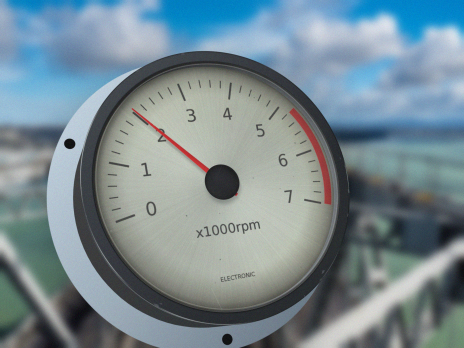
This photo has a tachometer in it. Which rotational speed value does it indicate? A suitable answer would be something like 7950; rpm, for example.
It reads 2000; rpm
